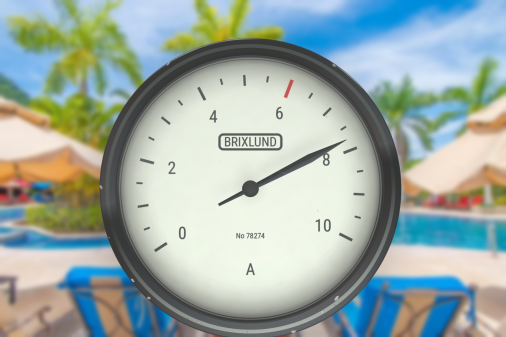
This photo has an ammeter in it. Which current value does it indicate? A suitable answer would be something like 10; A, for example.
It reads 7.75; A
